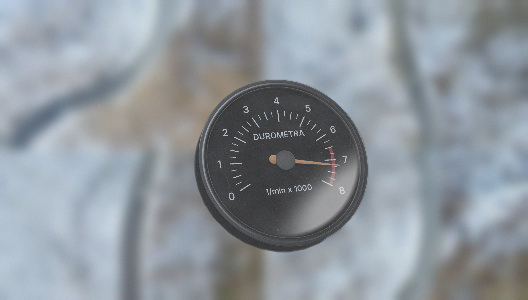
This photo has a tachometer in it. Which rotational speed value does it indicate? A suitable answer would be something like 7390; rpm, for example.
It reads 7250; rpm
